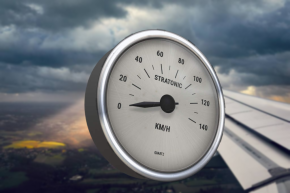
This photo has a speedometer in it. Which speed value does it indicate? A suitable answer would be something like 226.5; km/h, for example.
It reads 0; km/h
